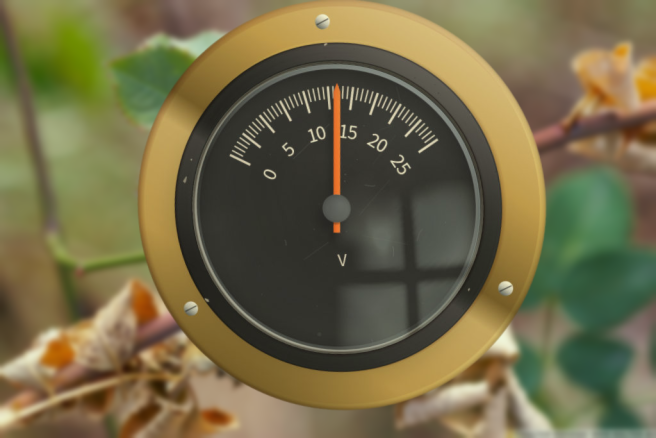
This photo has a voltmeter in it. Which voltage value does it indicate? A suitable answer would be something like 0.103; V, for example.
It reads 13.5; V
